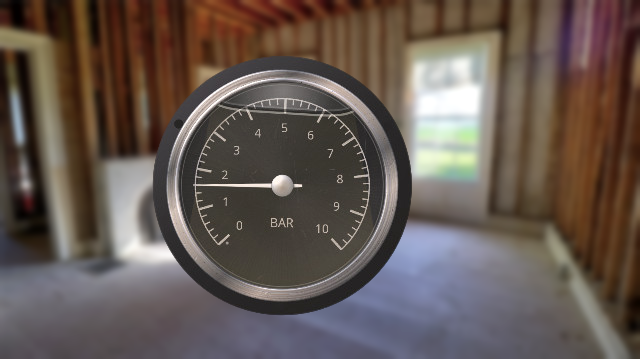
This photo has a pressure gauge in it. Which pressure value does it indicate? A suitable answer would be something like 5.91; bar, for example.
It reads 1.6; bar
